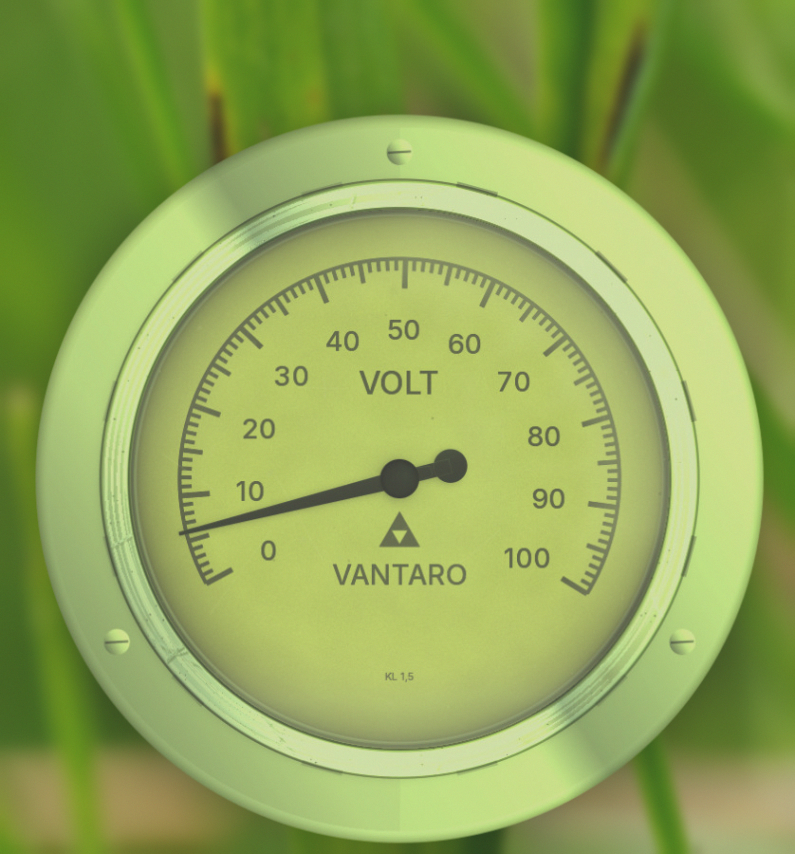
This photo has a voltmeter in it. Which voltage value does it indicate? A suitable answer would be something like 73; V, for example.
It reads 6; V
